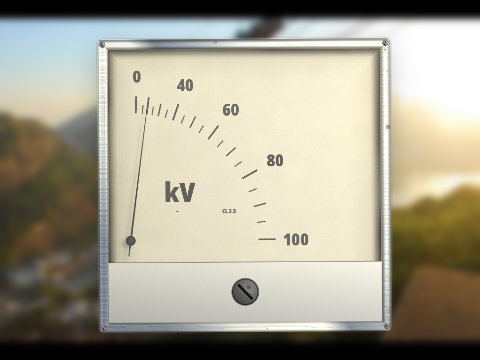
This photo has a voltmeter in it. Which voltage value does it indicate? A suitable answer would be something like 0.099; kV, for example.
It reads 20; kV
